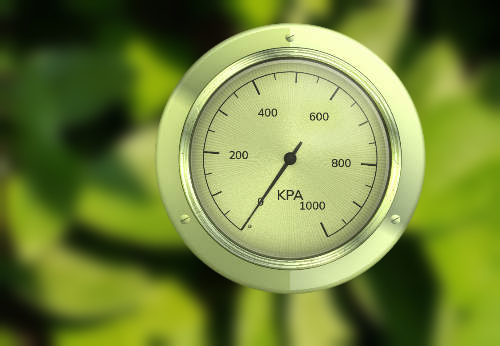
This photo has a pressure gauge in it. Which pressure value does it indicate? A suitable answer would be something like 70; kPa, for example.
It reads 0; kPa
